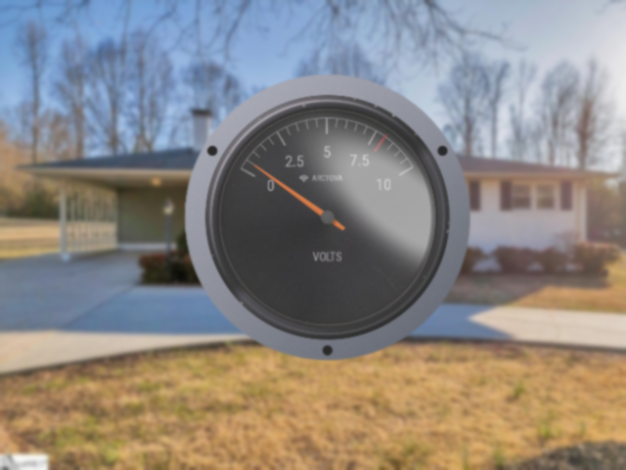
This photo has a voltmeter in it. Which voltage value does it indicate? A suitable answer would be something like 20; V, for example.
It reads 0.5; V
